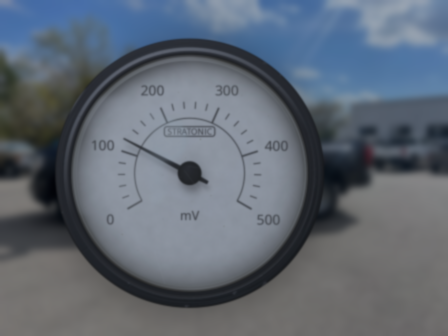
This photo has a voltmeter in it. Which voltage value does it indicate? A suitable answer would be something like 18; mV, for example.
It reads 120; mV
